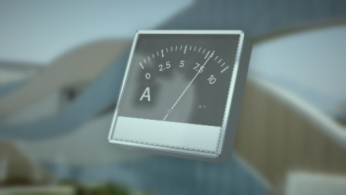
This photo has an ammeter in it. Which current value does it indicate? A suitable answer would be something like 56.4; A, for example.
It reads 8; A
